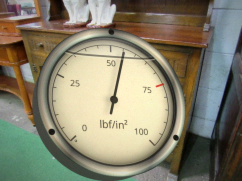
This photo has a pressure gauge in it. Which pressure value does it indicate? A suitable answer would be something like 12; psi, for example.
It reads 55; psi
